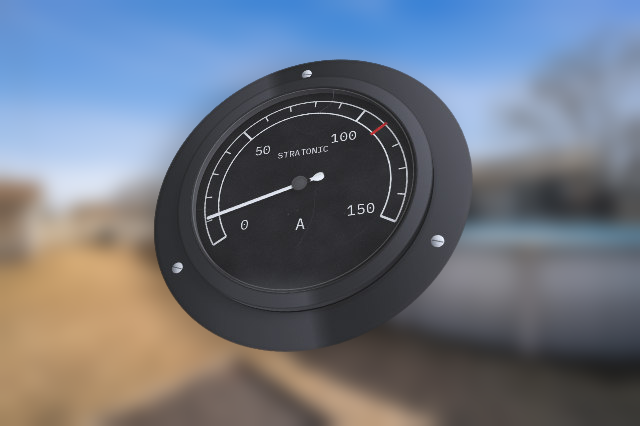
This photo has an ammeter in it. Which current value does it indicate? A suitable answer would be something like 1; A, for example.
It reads 10; A
